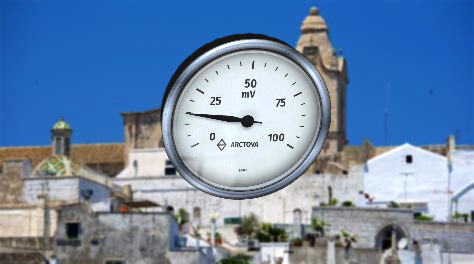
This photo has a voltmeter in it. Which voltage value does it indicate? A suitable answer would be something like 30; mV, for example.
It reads 15; mV
